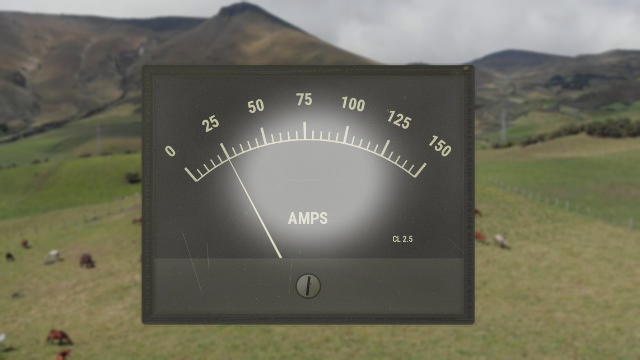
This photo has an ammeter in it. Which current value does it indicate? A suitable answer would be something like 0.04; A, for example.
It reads 25; A
